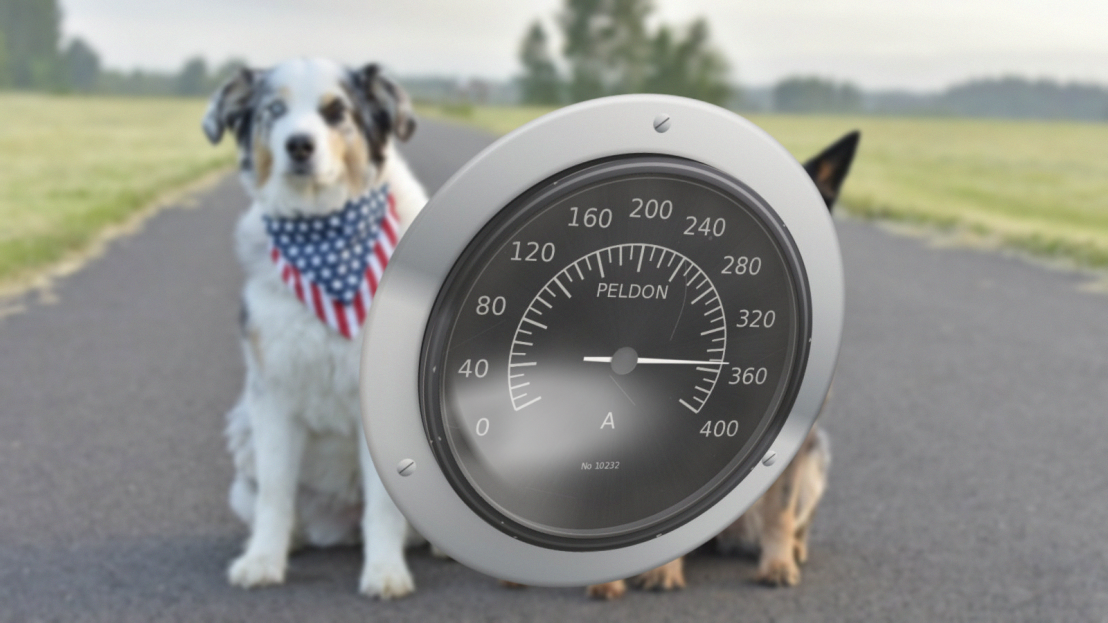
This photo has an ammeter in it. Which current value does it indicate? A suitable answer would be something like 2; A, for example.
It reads 350; A
